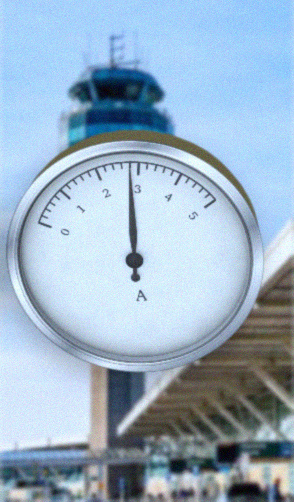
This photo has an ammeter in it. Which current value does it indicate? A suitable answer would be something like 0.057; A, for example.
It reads 2.8; A
